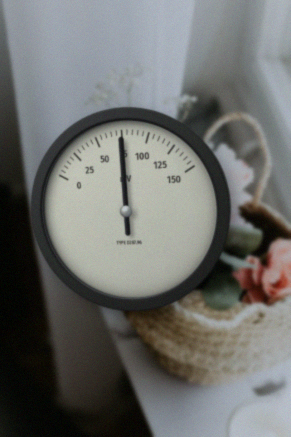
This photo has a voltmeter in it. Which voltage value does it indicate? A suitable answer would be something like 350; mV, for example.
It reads 75; mV
